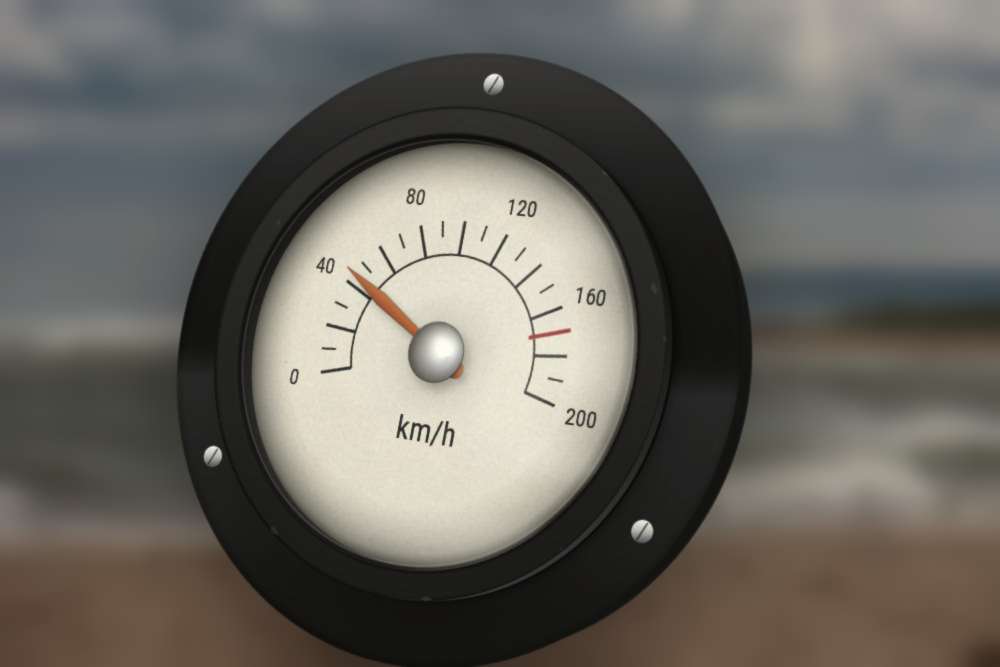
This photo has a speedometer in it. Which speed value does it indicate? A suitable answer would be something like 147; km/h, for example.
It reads 45; km/h
